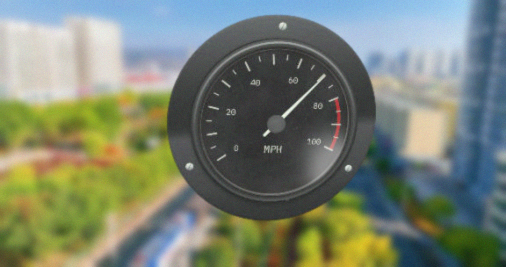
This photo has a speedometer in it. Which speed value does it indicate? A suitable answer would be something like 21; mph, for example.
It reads 70; mph
